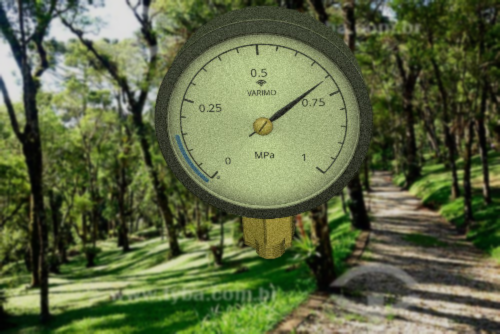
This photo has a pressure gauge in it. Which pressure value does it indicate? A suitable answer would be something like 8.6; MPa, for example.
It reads 0.7; MPa
